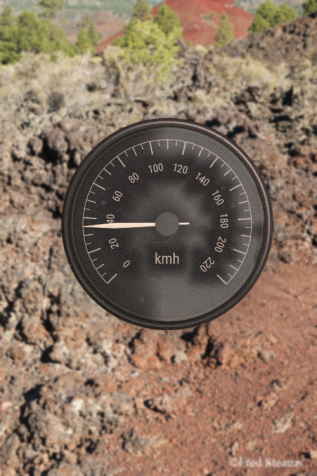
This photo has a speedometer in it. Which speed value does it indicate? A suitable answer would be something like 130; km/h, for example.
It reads 35; km/h
